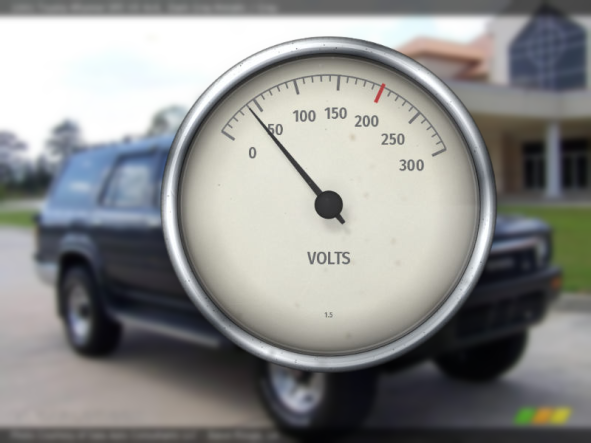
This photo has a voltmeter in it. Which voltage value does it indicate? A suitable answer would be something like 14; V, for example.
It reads 40; V
